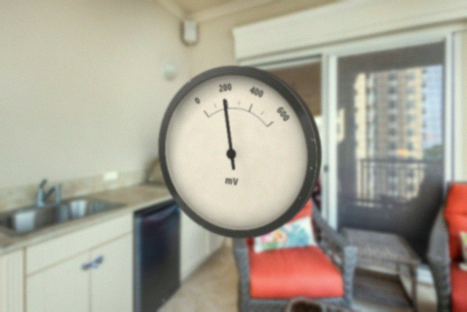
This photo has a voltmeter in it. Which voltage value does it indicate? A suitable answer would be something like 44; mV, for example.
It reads 200; mV
